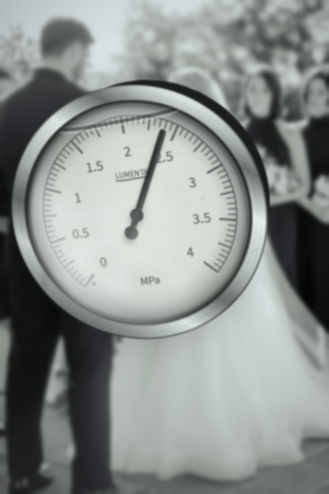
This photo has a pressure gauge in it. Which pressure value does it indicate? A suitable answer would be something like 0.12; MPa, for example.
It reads 2.4; MPa
